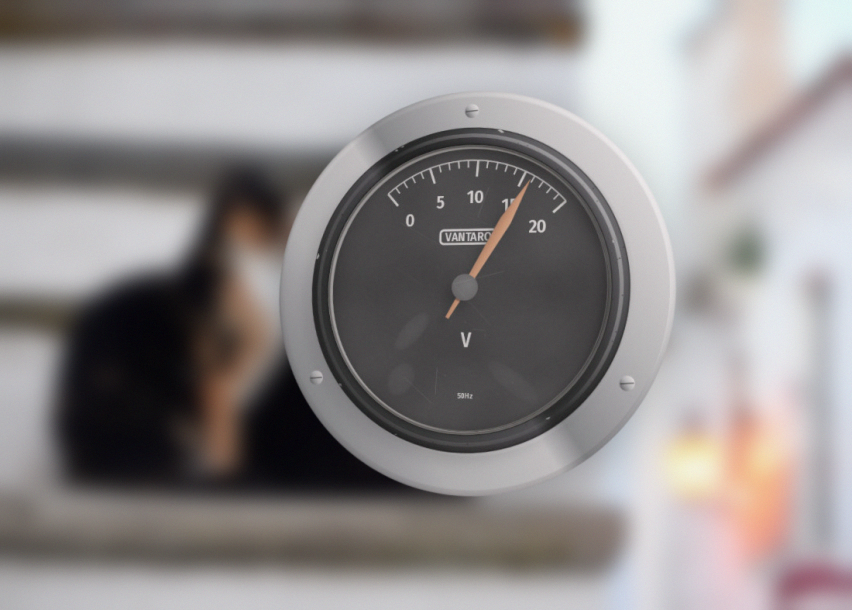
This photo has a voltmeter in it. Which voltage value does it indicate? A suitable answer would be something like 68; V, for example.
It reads 16; V
